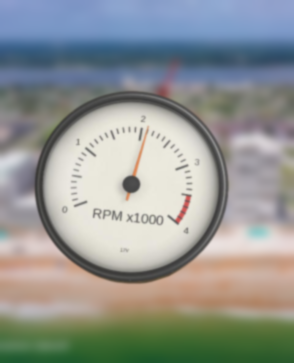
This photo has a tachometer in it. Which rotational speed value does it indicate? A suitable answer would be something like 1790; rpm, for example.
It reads 2100; rpm
